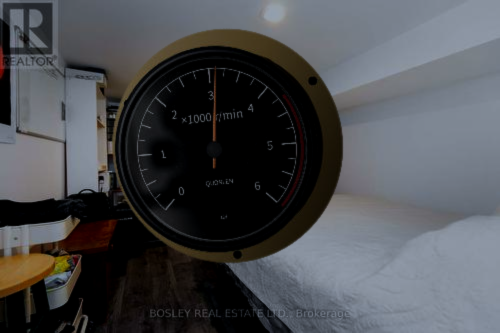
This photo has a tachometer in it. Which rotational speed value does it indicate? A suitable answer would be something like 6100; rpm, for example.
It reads 3125; rpm
